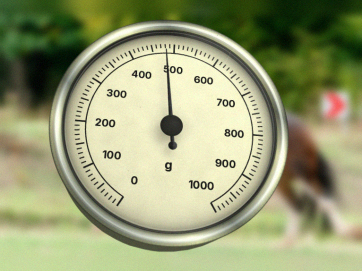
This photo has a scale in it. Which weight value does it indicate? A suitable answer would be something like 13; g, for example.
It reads 480; g
